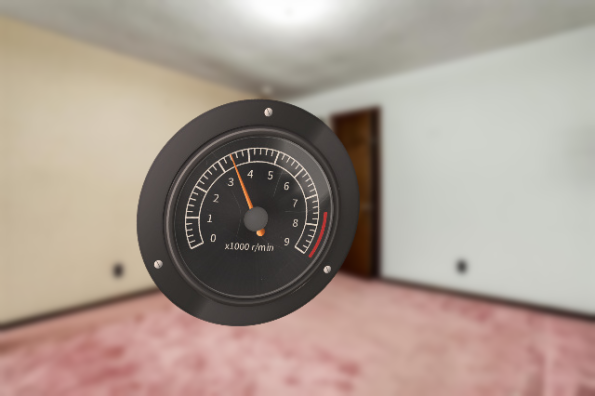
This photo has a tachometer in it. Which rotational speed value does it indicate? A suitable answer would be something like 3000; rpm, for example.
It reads 3400; rpm
